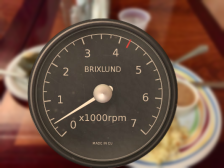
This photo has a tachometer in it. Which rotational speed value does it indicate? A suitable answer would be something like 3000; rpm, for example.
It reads 375; rpm
